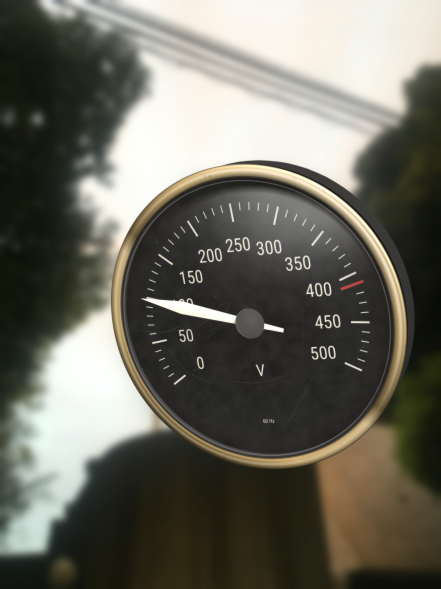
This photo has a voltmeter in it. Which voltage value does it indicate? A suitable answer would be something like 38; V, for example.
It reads 100; V
